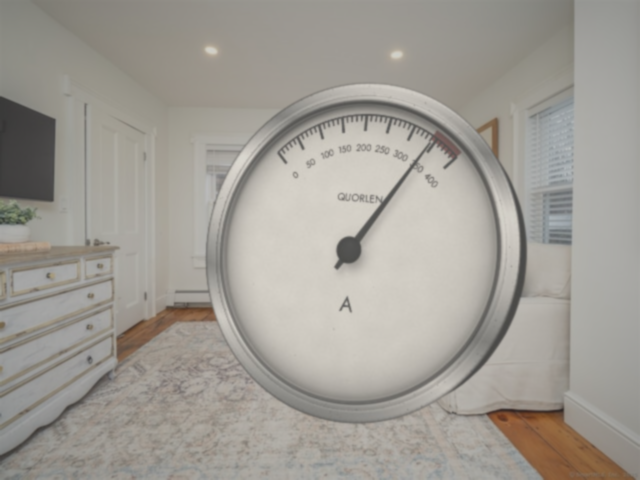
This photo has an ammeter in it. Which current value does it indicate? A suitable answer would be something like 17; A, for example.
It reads 350; A
